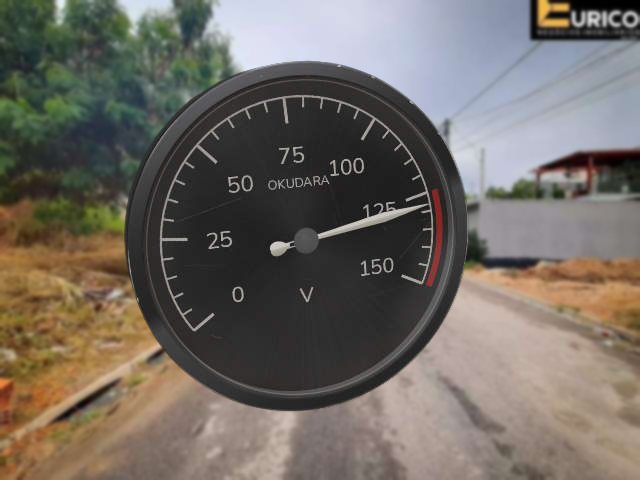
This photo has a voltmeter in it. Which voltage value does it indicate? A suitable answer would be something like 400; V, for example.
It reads 127.5; V
